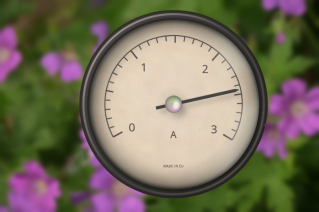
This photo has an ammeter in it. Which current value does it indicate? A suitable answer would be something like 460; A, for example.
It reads 2.45; A
